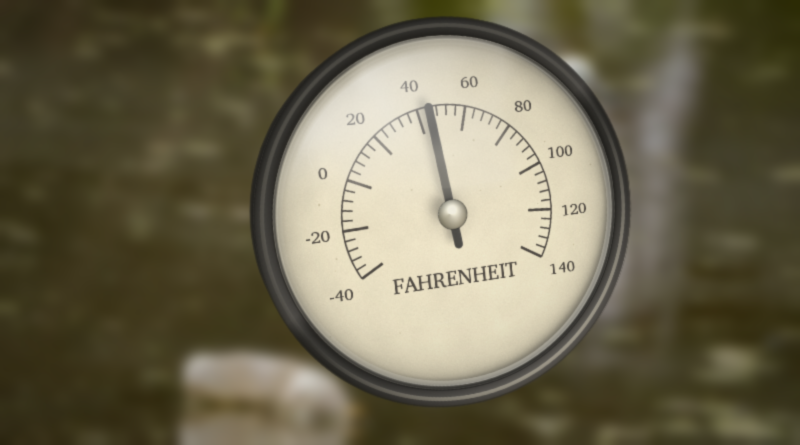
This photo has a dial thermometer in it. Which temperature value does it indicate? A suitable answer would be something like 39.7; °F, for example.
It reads 44; °F
